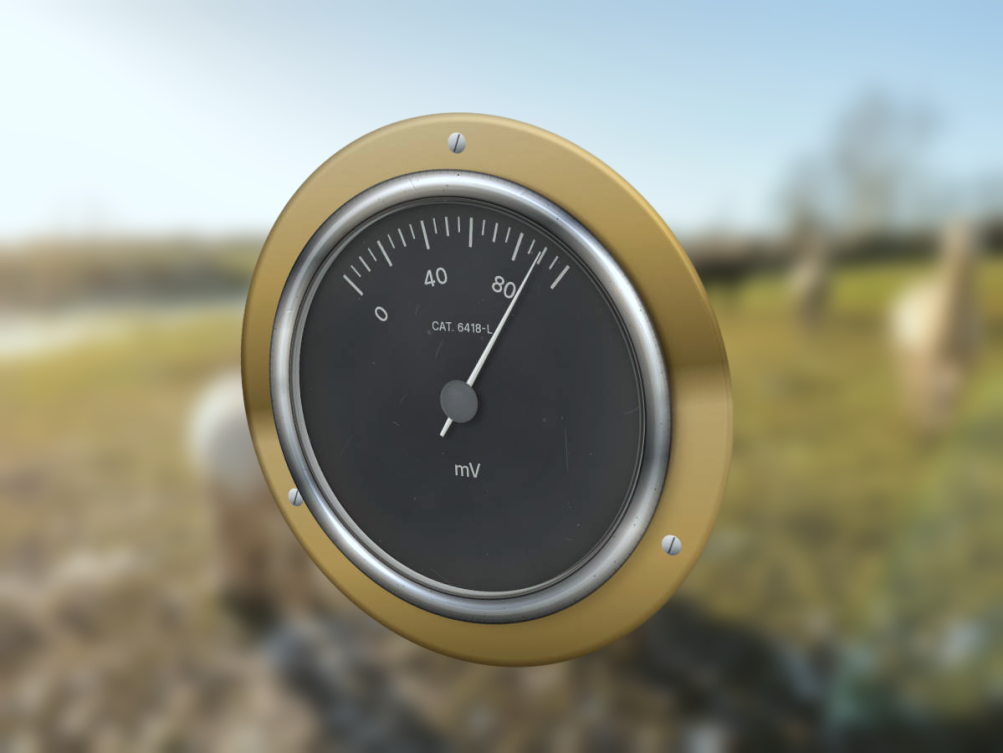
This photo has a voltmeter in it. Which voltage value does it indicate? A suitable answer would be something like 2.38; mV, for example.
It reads 90; mV
